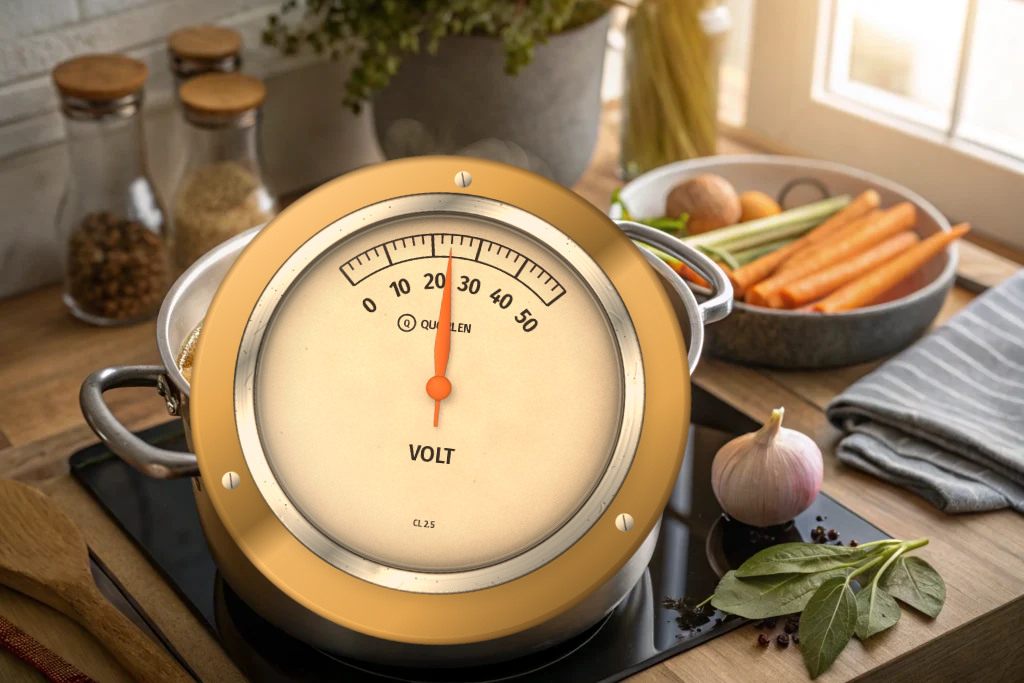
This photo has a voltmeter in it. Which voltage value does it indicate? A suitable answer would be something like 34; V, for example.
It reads 24; V
